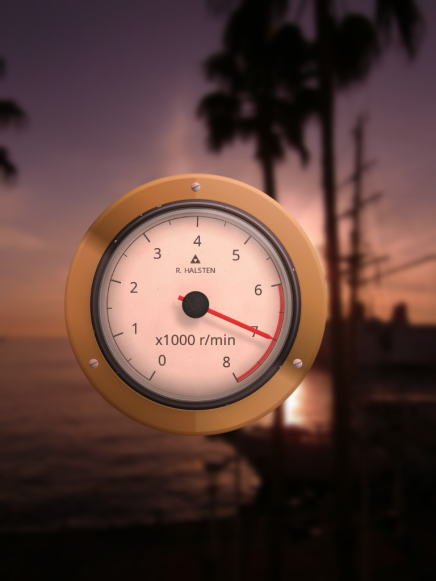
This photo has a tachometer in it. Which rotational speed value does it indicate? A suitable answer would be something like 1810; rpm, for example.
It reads 7000; rpm
